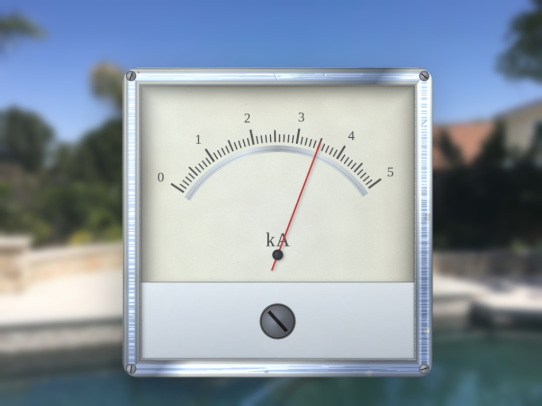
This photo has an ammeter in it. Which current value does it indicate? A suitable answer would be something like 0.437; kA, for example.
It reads 3.5; kA
